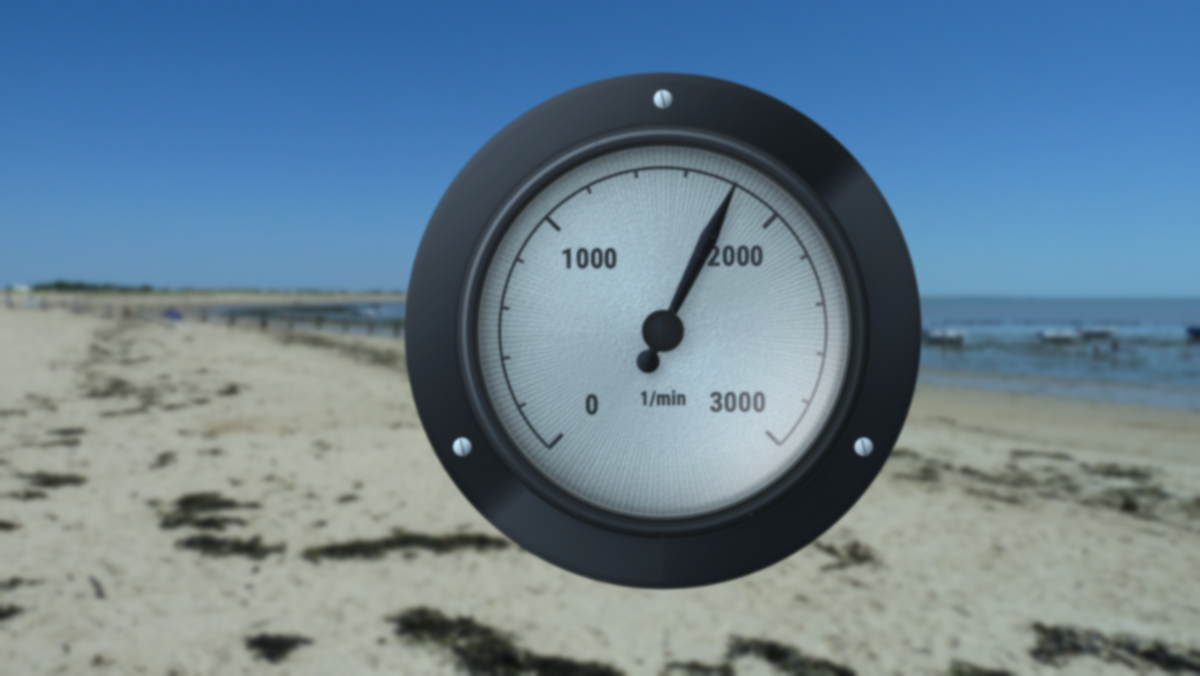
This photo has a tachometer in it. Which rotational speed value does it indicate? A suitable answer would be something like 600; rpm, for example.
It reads 1800; rpm
